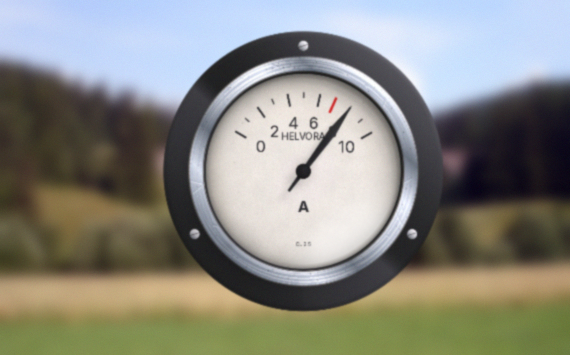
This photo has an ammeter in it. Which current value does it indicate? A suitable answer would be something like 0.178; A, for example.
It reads 8; A
